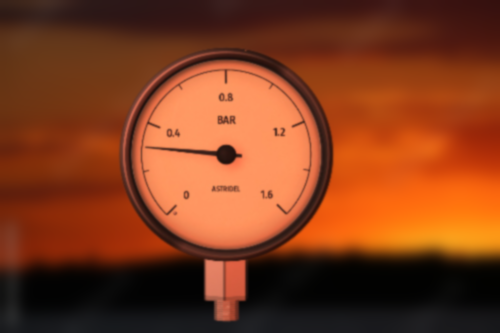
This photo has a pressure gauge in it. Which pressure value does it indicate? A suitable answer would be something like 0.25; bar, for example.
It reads 0.3; bar
